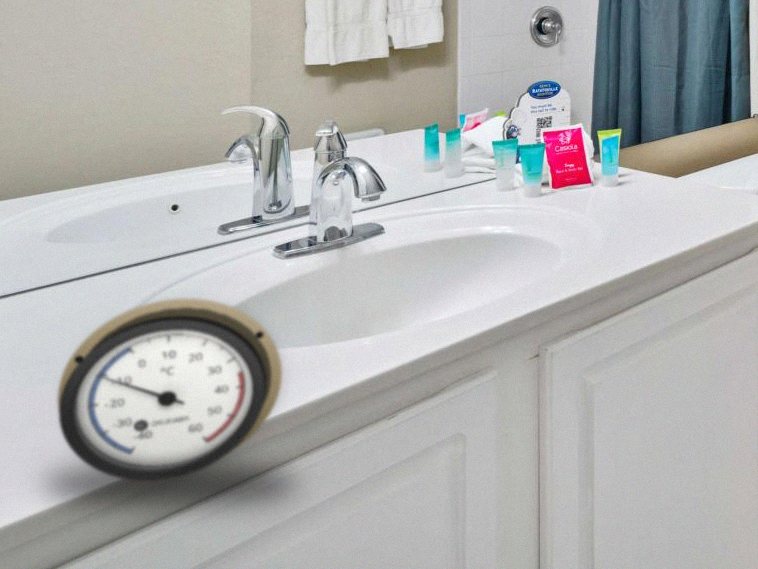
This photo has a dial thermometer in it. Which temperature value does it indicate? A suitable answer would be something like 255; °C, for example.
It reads -10; °C
